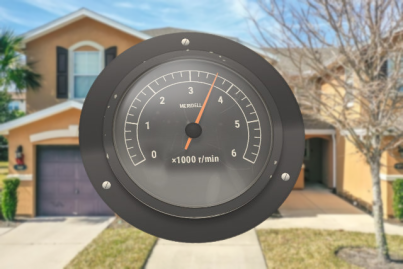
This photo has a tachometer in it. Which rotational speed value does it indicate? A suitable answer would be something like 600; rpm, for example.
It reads 3600; rpm
